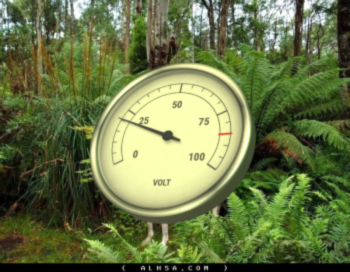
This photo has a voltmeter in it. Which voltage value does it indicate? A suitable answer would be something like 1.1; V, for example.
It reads 20; V
